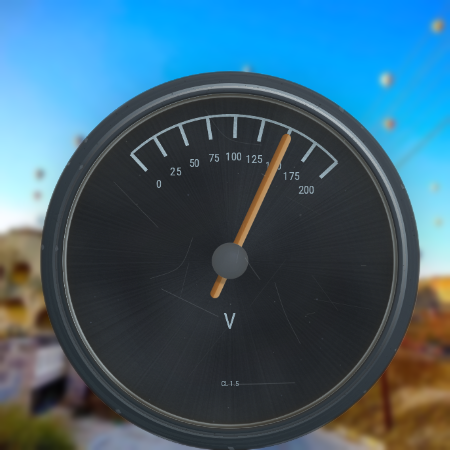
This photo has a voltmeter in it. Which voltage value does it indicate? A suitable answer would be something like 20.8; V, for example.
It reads 150; V
